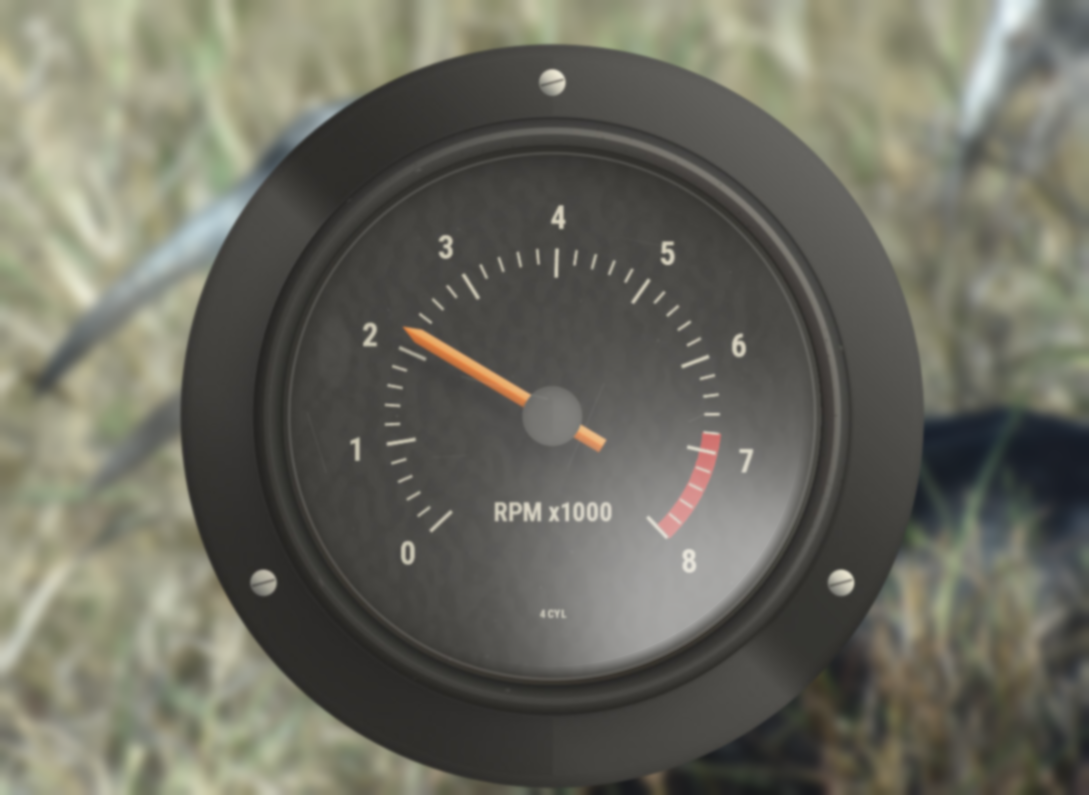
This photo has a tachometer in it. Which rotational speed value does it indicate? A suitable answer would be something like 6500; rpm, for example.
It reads 2200; rpm
